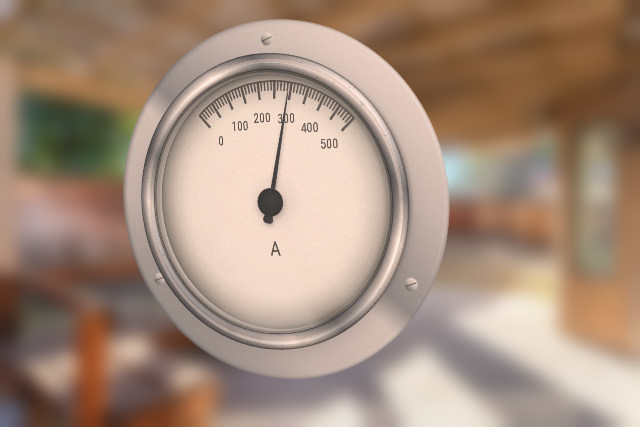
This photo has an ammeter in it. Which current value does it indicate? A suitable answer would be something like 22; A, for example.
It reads 300; A
